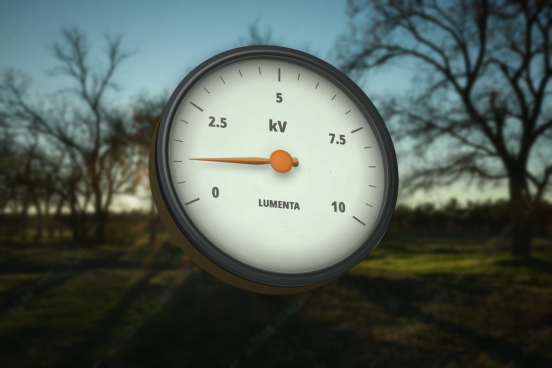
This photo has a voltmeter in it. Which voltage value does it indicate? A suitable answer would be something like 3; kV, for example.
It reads 1; kV
